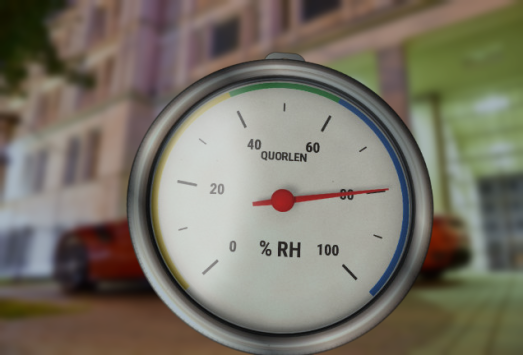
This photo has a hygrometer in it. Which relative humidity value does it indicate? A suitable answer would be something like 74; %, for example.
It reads 80; %
